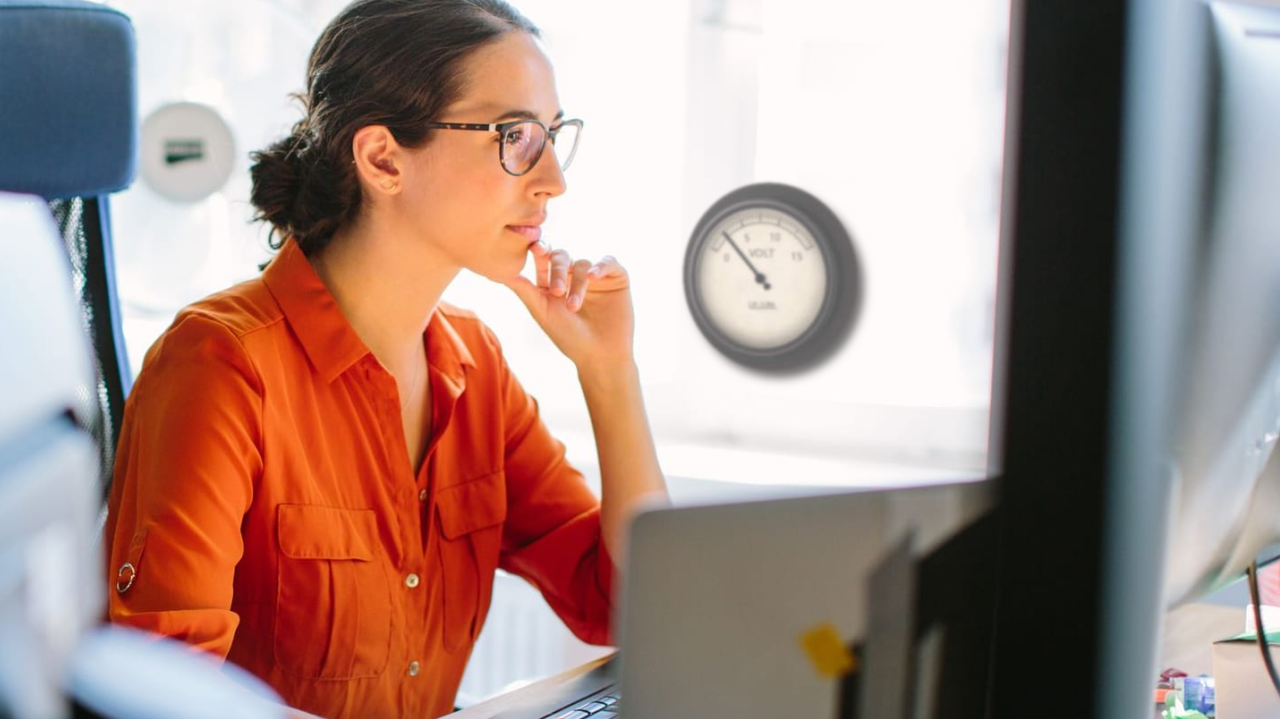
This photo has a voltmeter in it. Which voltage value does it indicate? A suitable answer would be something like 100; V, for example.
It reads 2.5; V
